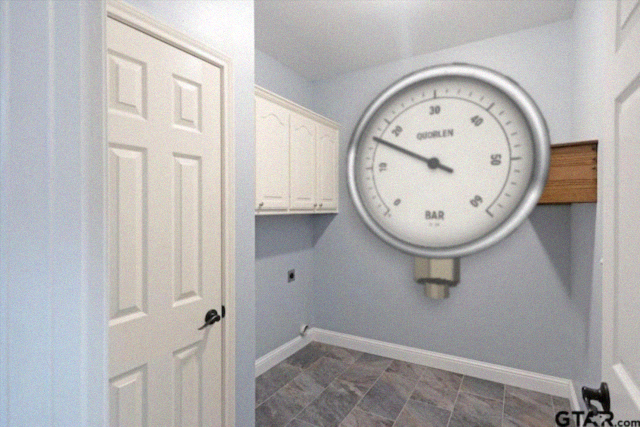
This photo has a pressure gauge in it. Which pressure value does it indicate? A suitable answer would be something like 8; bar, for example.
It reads 16; bar
